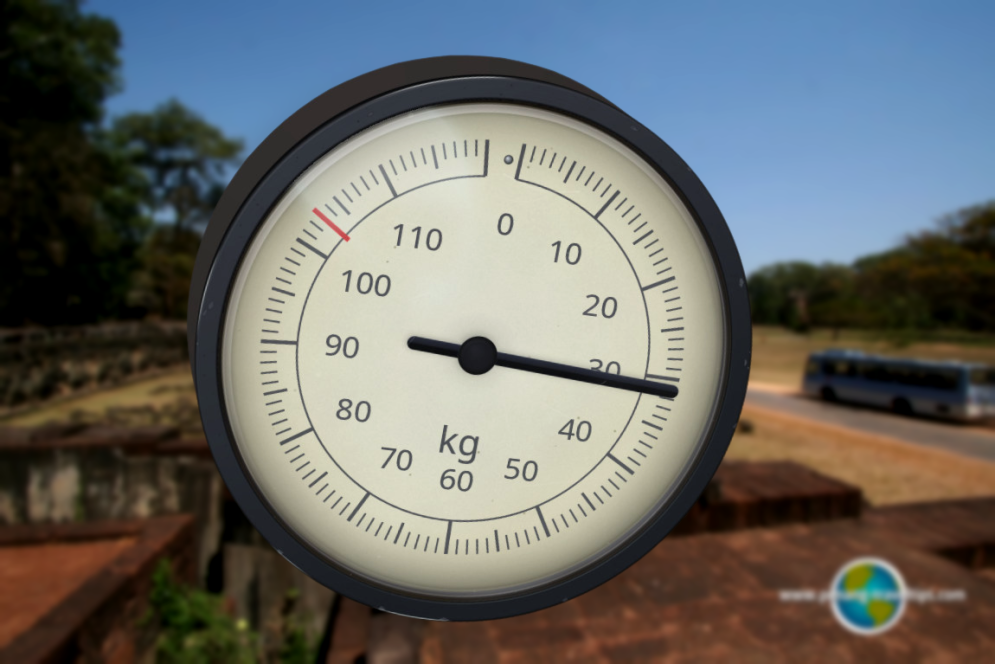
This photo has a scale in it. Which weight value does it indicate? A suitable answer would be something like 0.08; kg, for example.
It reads 31; kg
